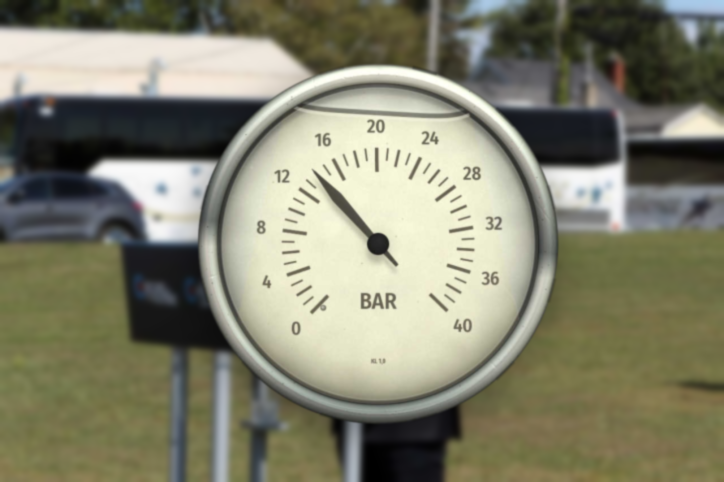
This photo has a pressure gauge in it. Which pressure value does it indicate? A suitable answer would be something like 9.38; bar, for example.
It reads 14; bar
